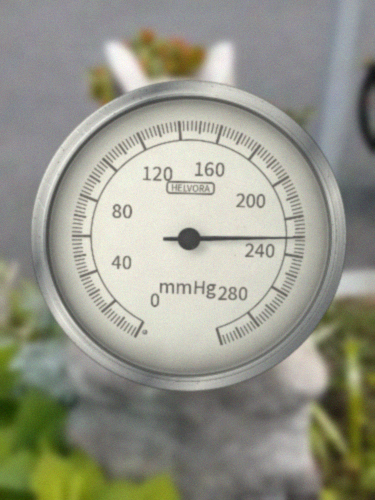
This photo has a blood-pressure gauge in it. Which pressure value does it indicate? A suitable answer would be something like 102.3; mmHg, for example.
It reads 230; mmHg
